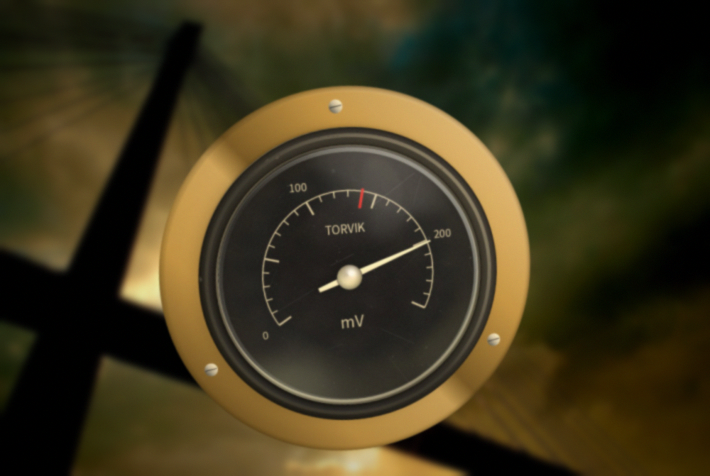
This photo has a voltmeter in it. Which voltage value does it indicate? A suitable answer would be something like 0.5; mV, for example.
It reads 200; mV
